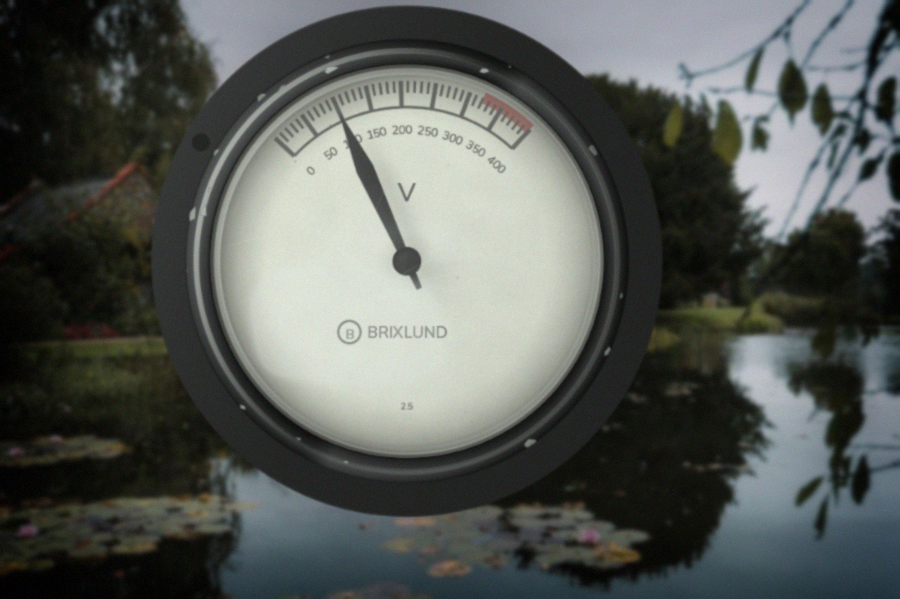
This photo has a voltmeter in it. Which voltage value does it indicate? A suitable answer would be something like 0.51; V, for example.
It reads 100; V
